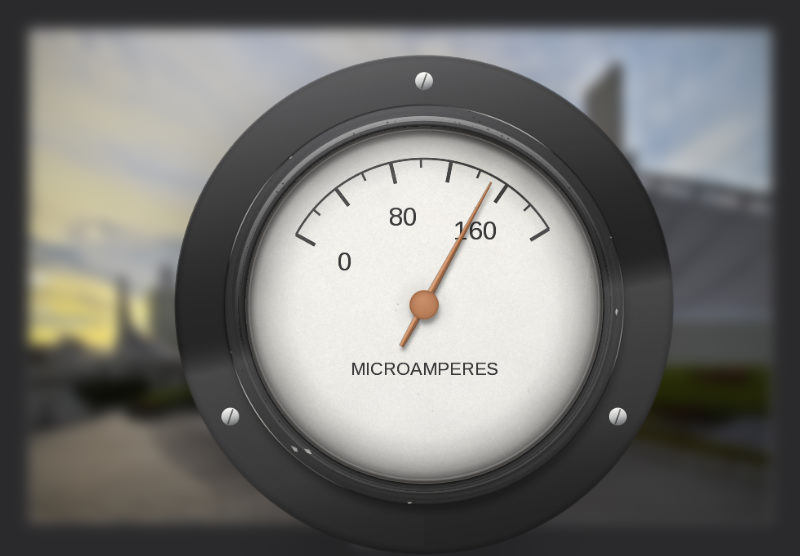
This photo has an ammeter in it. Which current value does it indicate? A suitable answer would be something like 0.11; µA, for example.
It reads 150; µA
